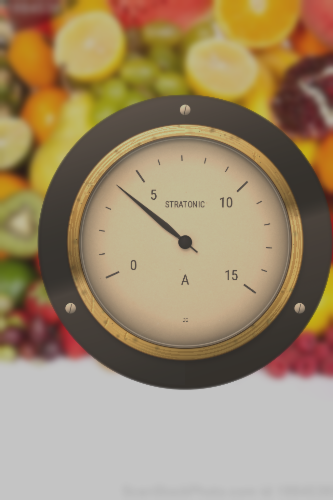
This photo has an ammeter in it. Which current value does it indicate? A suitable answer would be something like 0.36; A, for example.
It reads 4; A
